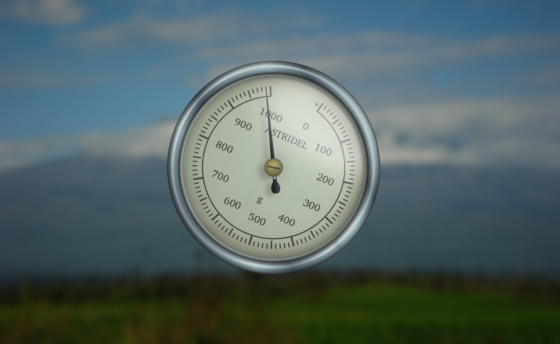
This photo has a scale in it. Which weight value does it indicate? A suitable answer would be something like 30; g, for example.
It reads 990; g
